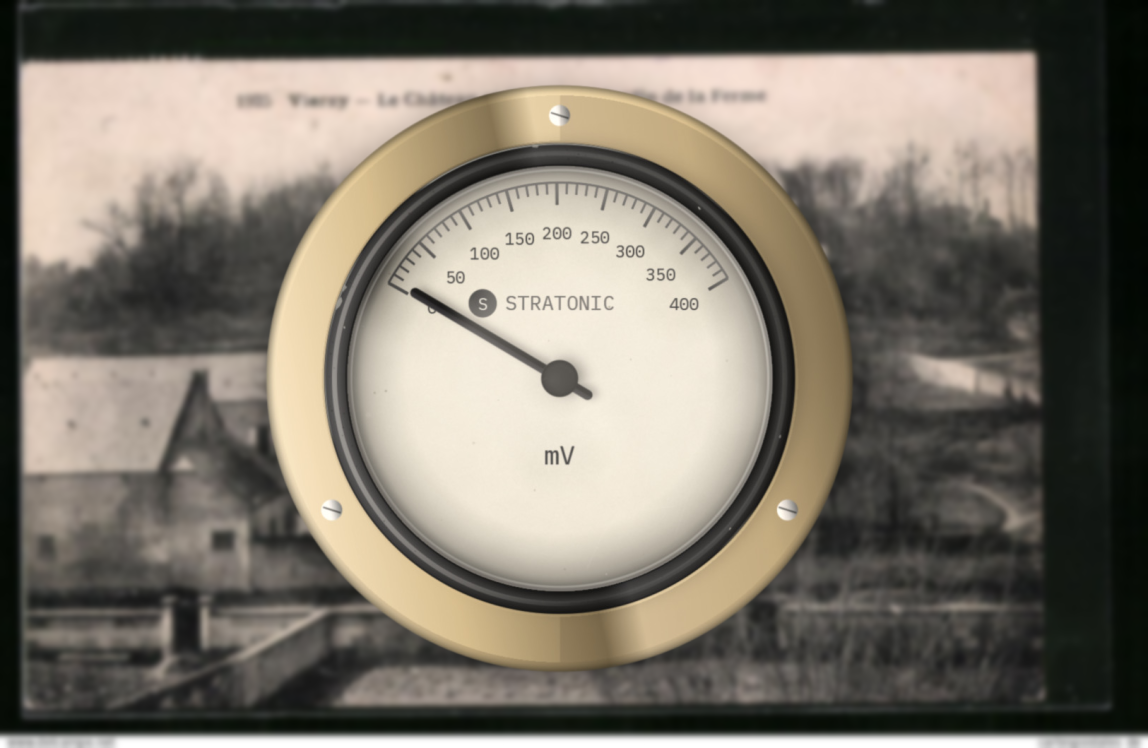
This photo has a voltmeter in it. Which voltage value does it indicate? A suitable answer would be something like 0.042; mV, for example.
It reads 5; mV
